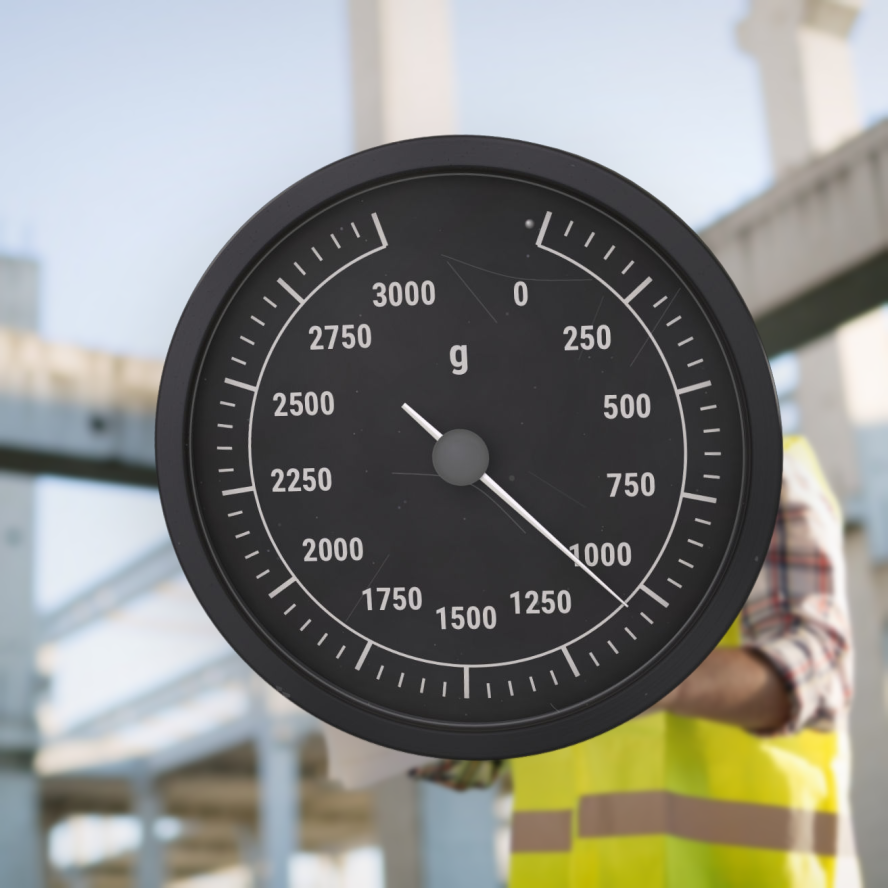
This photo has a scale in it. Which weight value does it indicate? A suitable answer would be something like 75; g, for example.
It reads 1050; g
